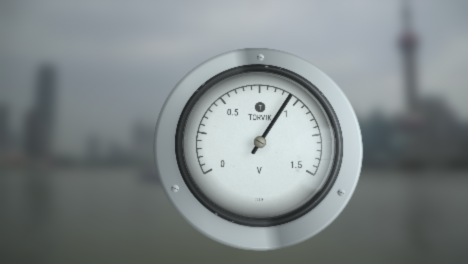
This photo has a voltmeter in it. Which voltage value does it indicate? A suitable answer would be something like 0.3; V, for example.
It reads 0.95; V
